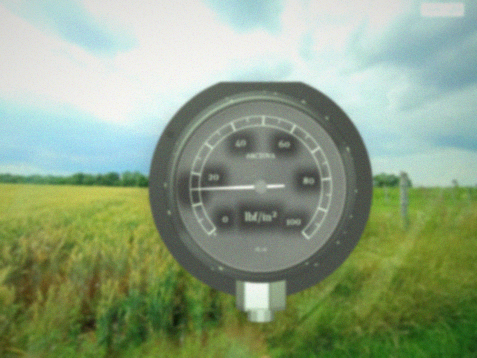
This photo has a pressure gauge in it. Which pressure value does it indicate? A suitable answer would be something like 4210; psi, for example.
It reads 15; psi
